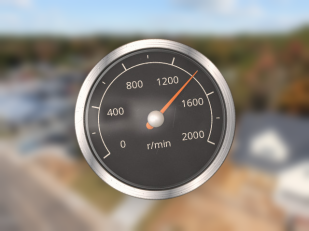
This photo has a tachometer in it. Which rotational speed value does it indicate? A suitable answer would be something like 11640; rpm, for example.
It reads 1400; rpm
